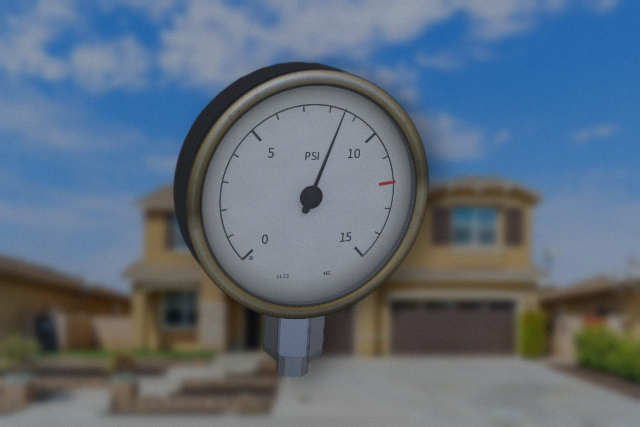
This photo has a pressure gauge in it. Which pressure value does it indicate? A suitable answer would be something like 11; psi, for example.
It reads 8.5; psi
